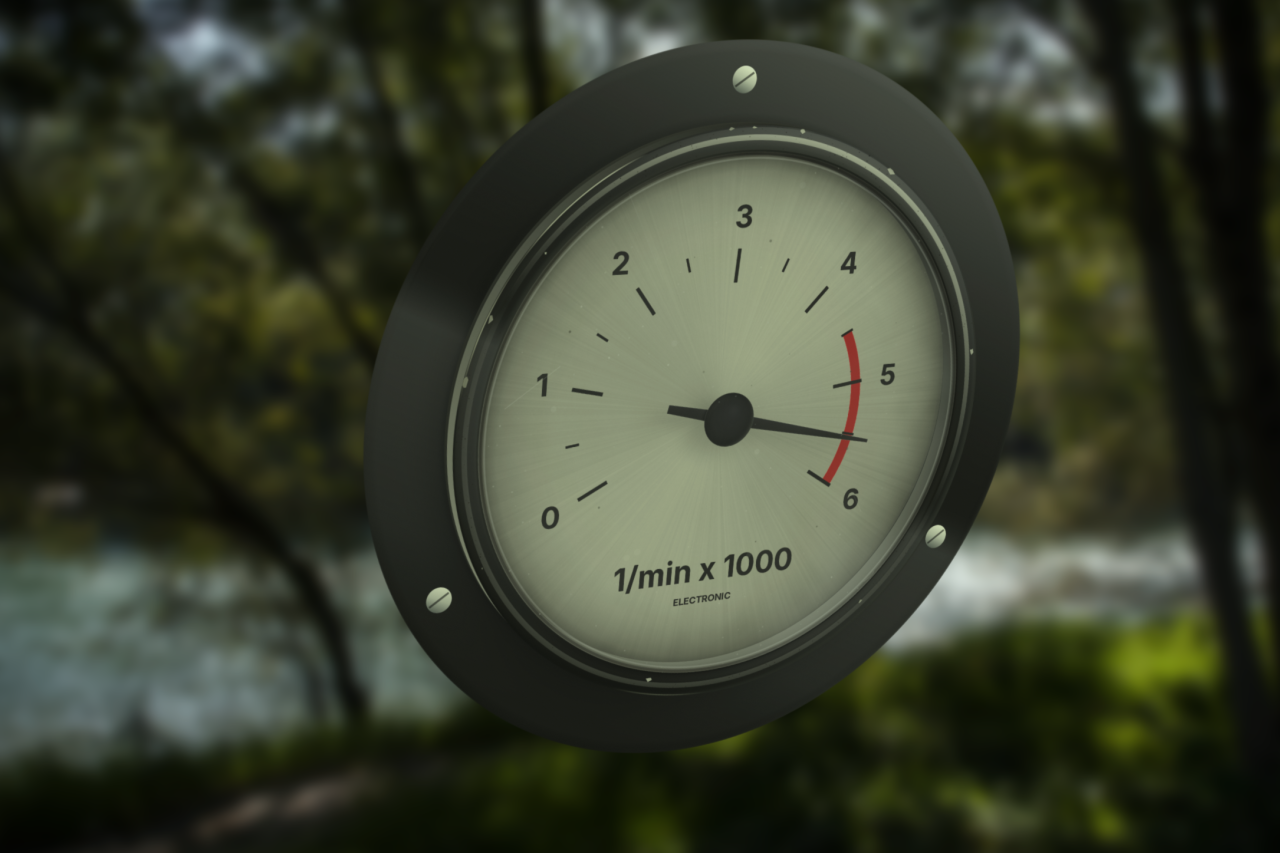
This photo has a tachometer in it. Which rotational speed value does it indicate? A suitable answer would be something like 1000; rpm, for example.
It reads 5500; rpm
